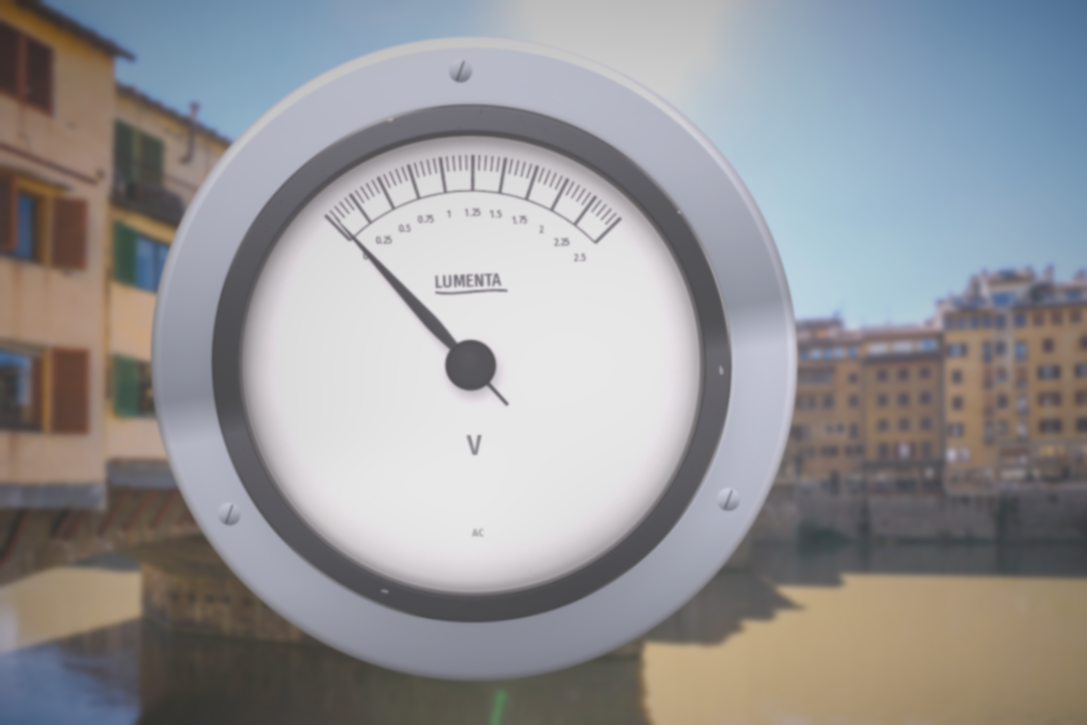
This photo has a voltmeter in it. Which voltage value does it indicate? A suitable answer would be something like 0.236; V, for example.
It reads 0.05; V
